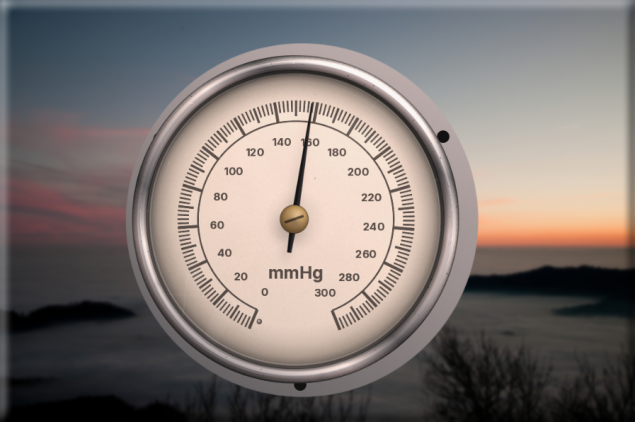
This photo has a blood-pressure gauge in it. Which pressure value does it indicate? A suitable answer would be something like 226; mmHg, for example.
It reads 158; mmHg
